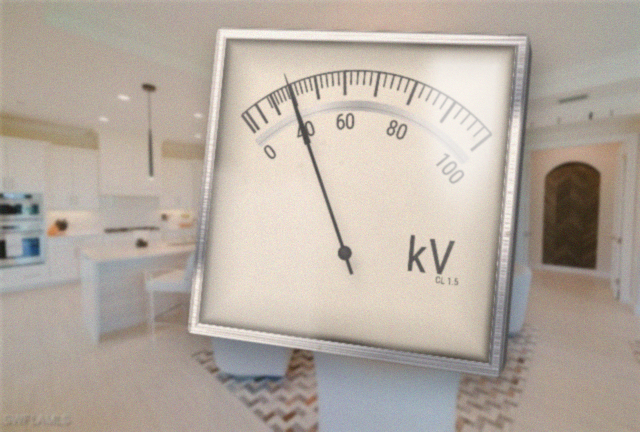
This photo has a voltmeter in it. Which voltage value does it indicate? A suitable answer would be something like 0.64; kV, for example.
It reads 40; kV
